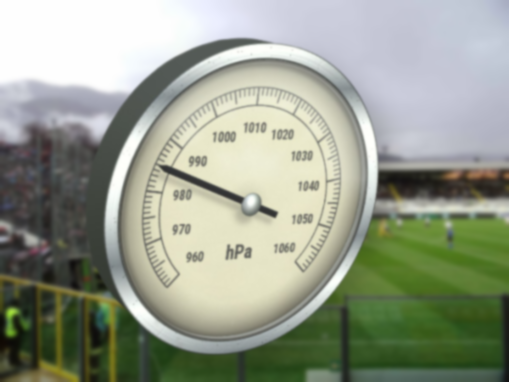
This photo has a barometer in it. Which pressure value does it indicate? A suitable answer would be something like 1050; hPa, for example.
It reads 985; hPa
